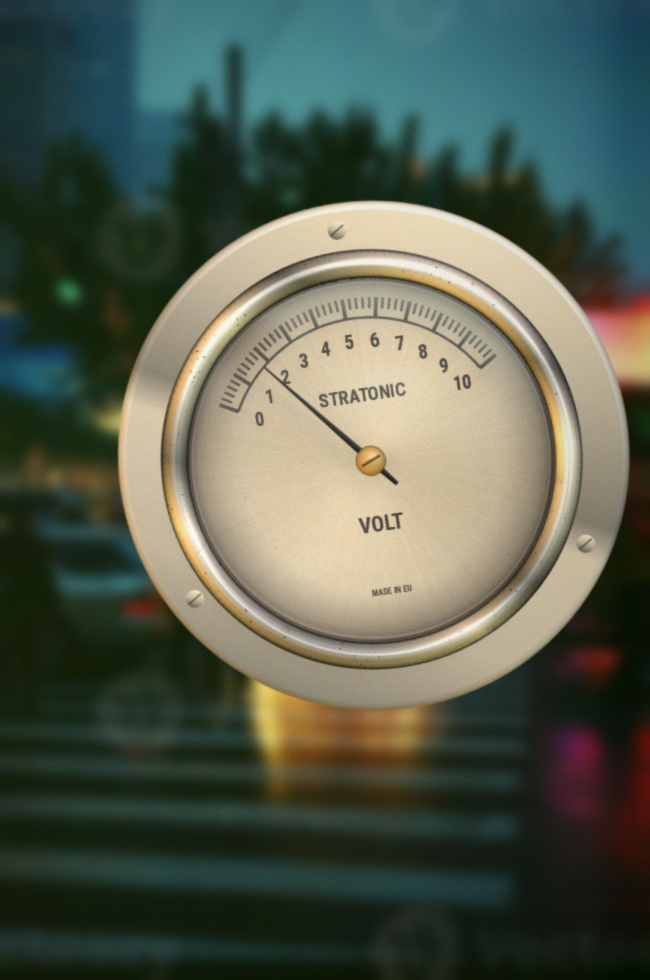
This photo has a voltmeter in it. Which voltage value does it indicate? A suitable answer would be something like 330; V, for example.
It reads 1.8; V
